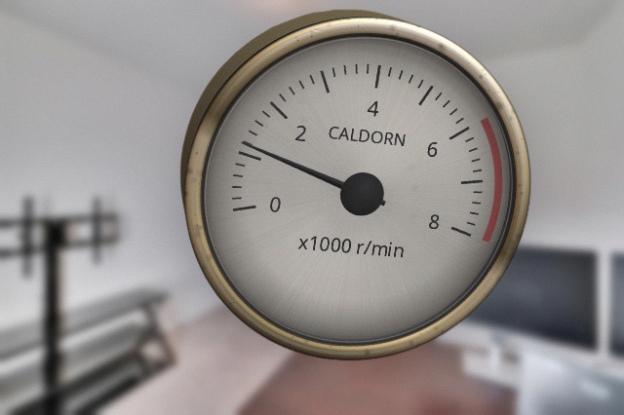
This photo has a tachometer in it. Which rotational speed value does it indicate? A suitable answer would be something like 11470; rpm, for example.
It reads 1200; rpm
